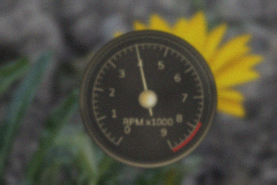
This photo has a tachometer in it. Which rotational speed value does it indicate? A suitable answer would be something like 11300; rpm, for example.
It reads 4000; rpm
